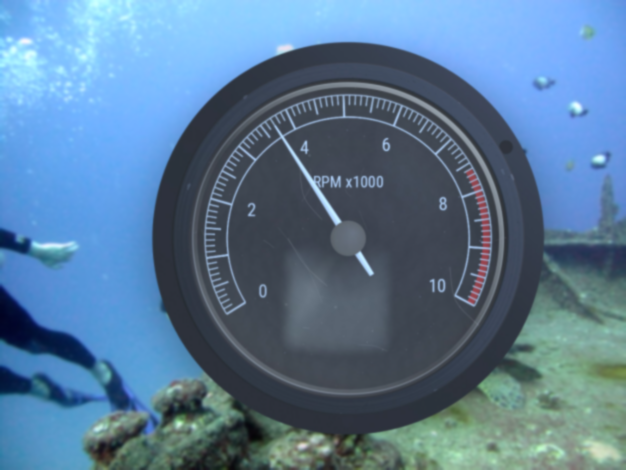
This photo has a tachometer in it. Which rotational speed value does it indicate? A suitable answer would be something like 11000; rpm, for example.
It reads 3700; rpm
